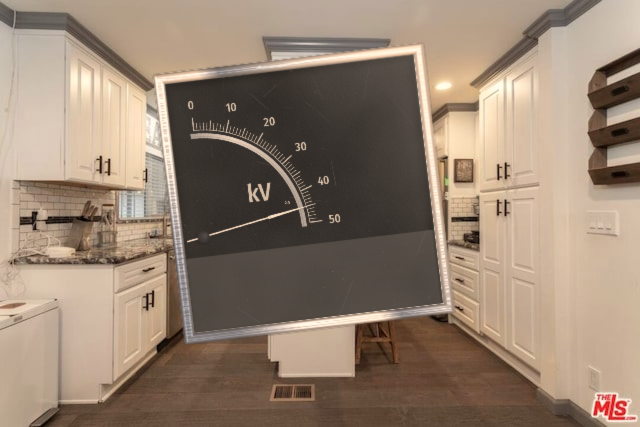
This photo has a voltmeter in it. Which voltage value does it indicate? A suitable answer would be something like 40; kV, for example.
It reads 45; kV
